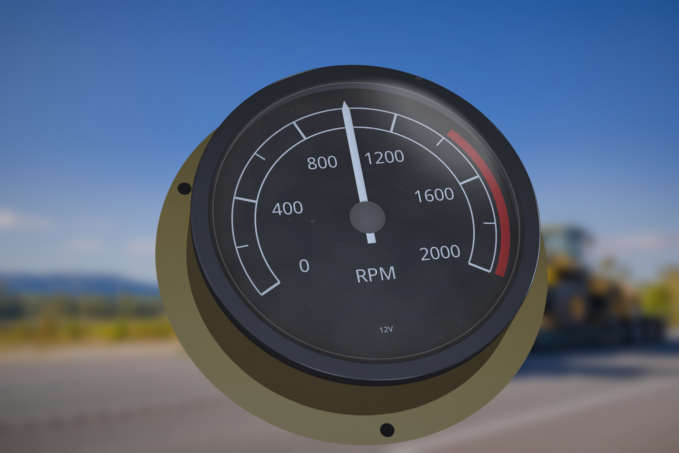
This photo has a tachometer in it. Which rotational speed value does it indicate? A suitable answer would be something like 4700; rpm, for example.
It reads 1000; rpm
